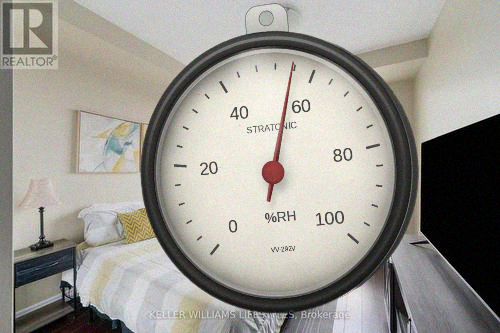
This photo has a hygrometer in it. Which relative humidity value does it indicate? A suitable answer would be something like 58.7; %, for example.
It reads 56; %
